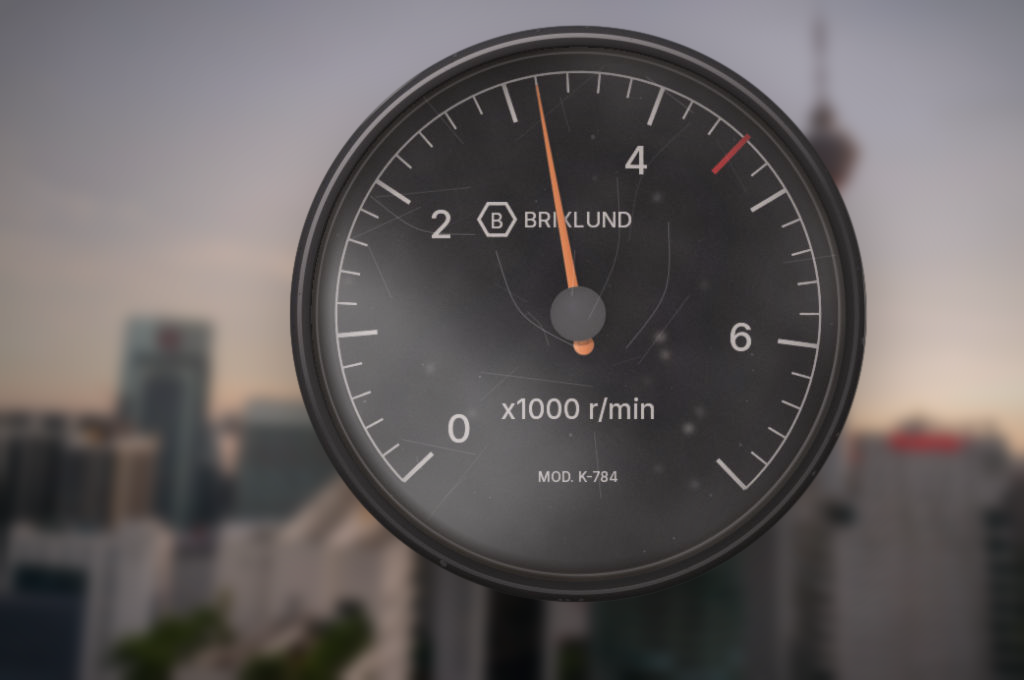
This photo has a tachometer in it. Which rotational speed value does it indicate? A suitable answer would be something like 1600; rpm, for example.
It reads 3200; rpm
